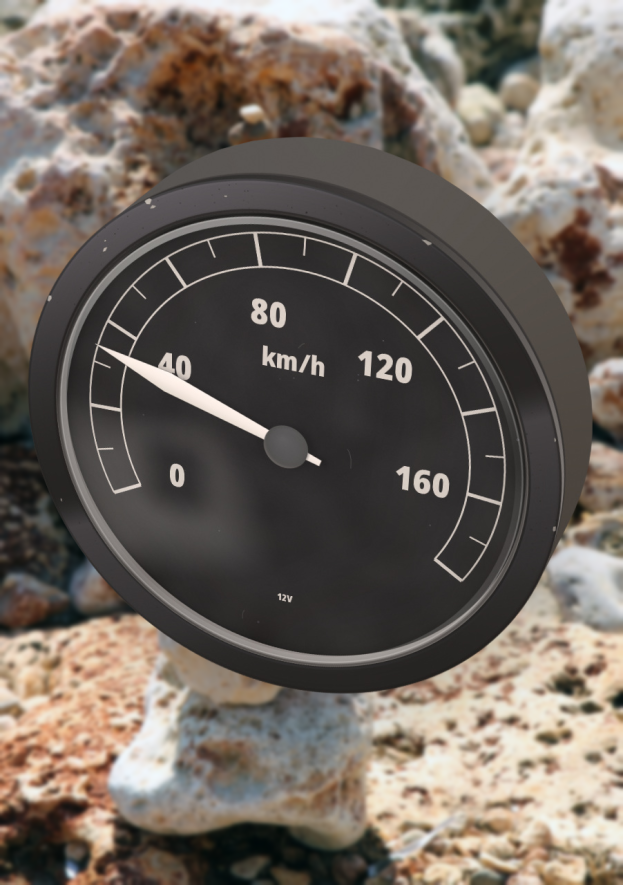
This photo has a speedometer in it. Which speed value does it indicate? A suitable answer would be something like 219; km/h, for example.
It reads 35; km/h
